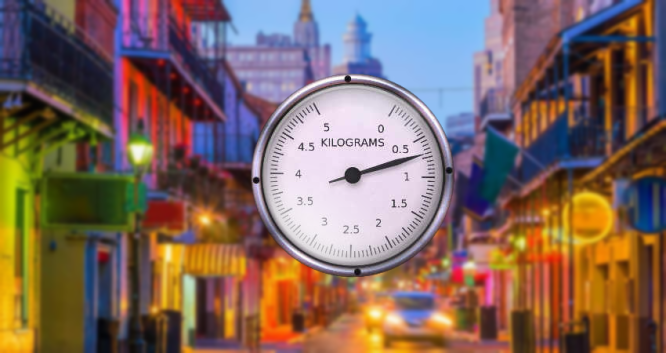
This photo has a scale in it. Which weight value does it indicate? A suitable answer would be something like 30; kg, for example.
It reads 0.7; kg
